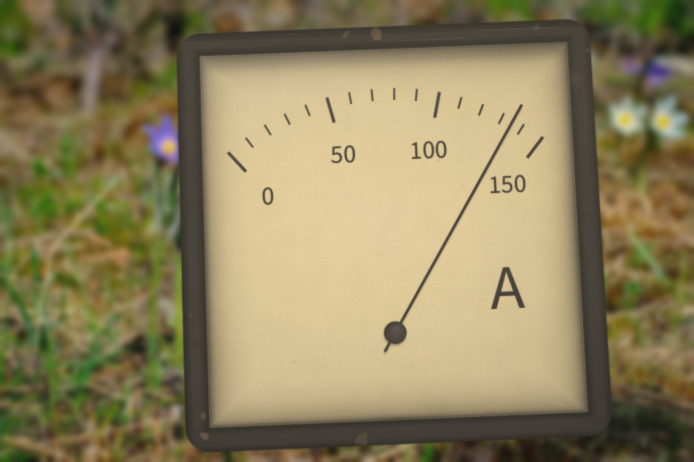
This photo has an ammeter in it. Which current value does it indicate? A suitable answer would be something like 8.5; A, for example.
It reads 135; A
